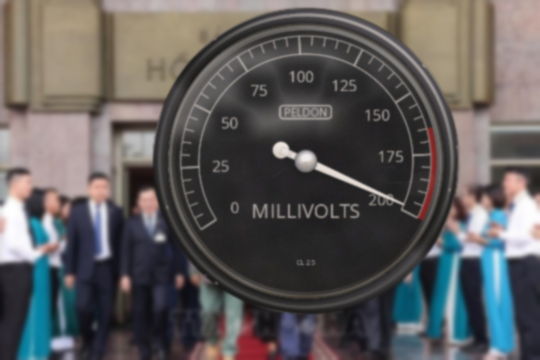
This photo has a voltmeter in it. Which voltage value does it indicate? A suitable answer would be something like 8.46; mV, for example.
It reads 197.5; mV
